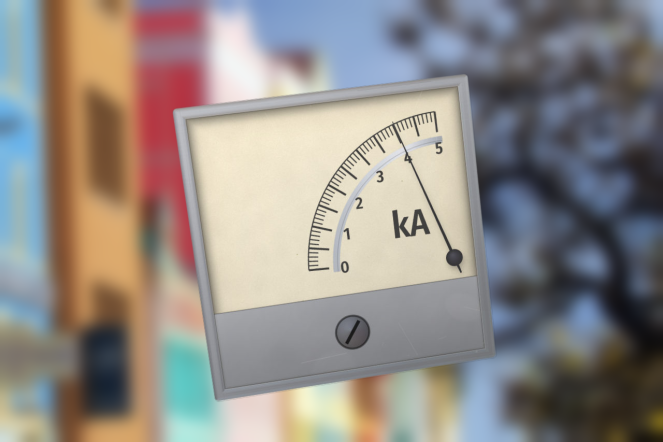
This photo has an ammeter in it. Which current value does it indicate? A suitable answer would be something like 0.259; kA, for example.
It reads 4; kA
